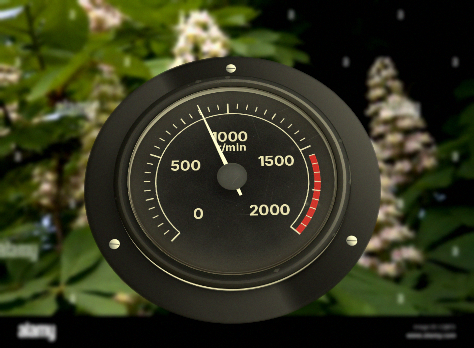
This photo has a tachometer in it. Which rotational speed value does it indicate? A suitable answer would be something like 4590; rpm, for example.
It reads 850; rpm
